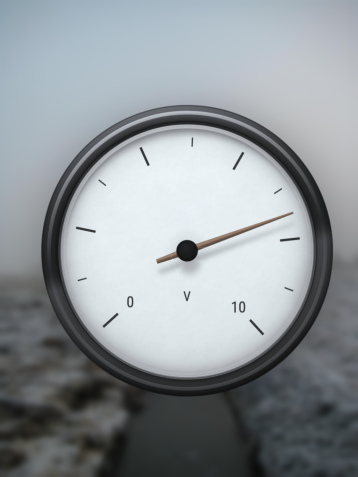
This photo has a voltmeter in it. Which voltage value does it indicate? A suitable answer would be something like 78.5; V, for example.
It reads 7.5; V
